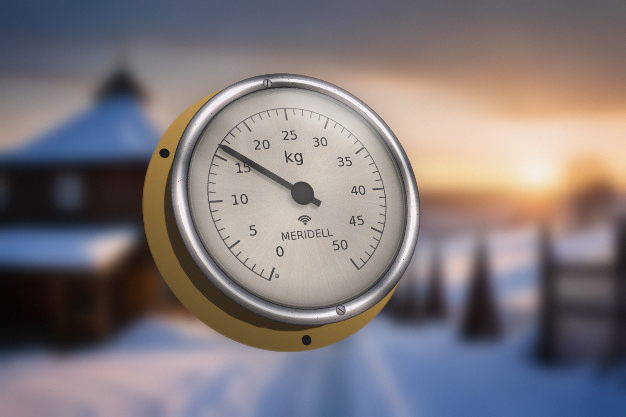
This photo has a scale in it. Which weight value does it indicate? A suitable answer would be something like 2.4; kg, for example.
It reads 16; kg
